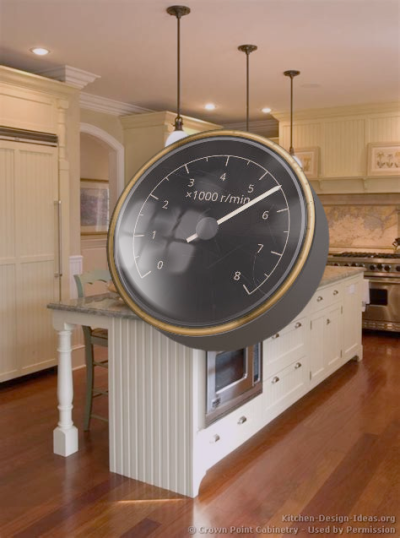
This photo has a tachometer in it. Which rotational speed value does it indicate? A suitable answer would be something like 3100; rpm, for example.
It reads 5500; rpm
